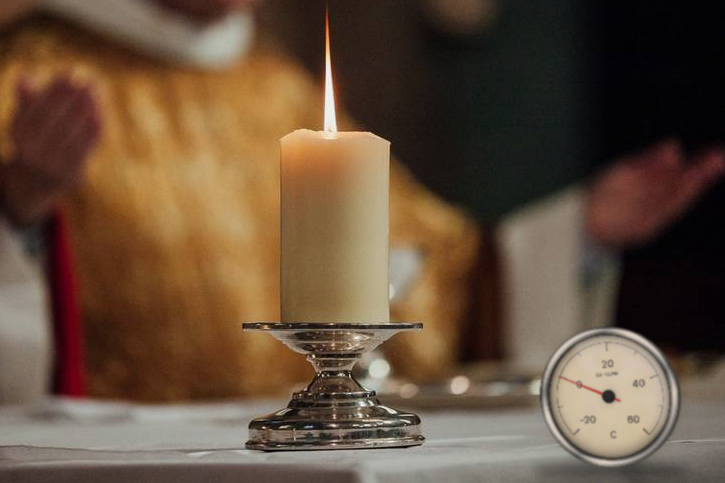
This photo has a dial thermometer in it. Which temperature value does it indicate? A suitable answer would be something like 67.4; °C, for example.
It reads 0; °C
